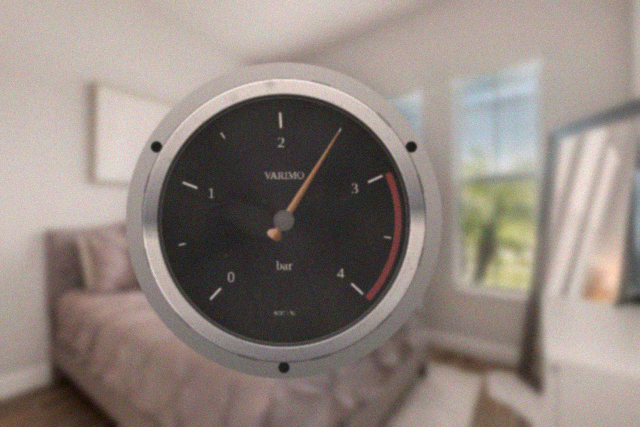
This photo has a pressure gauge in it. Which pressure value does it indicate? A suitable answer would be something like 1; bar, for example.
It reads 2.5; bar
